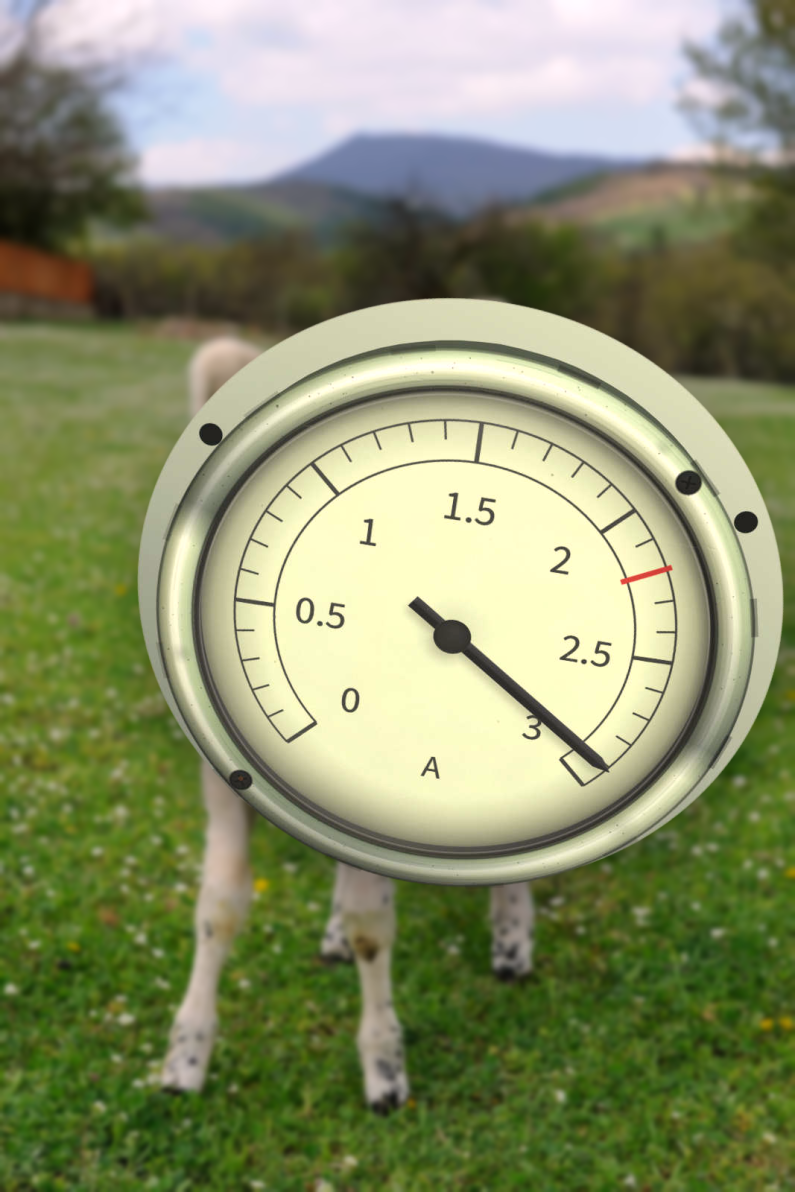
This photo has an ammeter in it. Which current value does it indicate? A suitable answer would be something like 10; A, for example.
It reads 2.9; A
